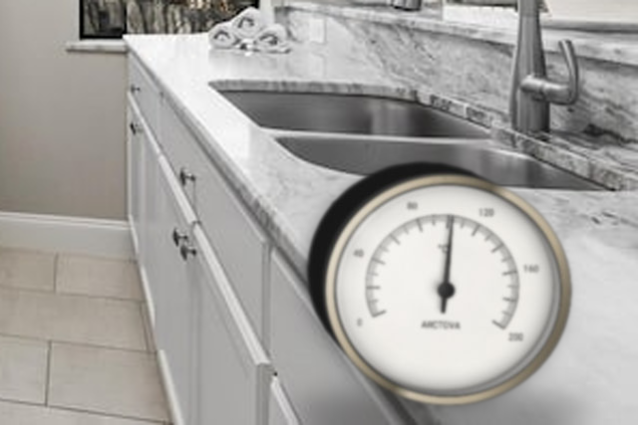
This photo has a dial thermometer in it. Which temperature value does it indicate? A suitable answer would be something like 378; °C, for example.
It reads 100; °C
